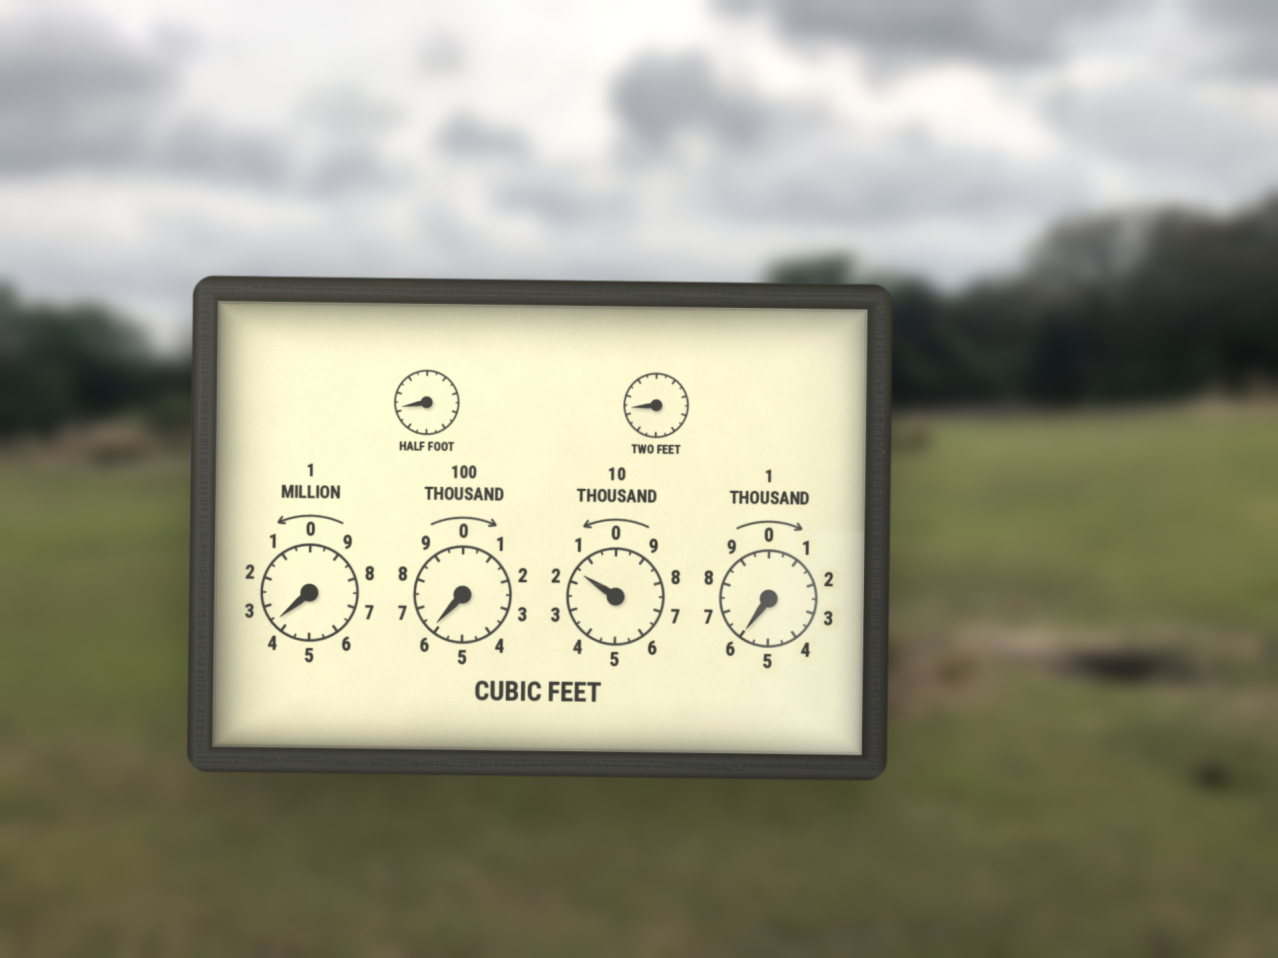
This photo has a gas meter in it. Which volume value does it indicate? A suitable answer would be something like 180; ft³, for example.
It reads 361600; ft³
